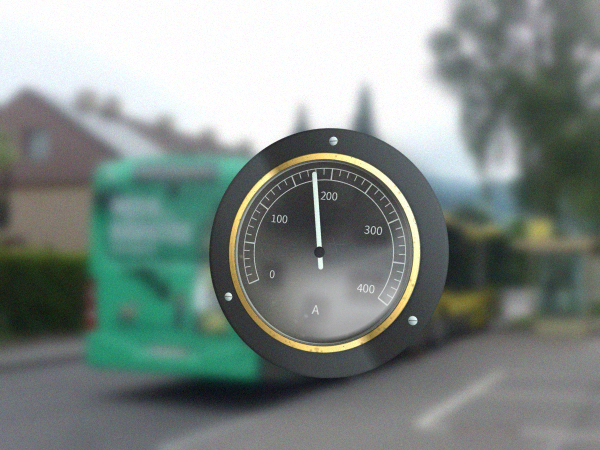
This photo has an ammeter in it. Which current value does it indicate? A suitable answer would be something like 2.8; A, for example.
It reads 180; A
